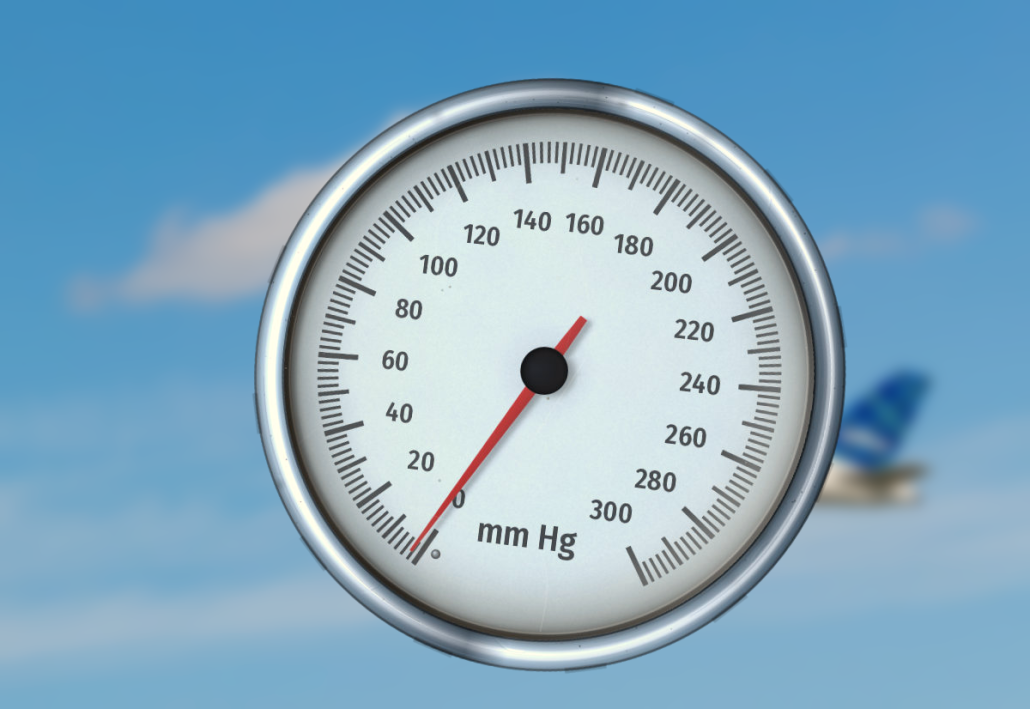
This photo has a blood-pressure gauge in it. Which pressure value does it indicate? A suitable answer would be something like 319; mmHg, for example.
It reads 2; mmHg
